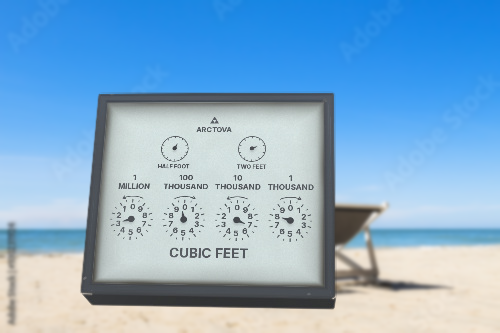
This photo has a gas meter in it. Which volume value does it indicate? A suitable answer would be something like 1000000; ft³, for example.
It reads 296800; ft³
